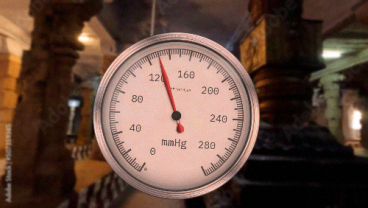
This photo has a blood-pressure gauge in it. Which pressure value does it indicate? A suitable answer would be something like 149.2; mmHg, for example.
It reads 130; mmHg
